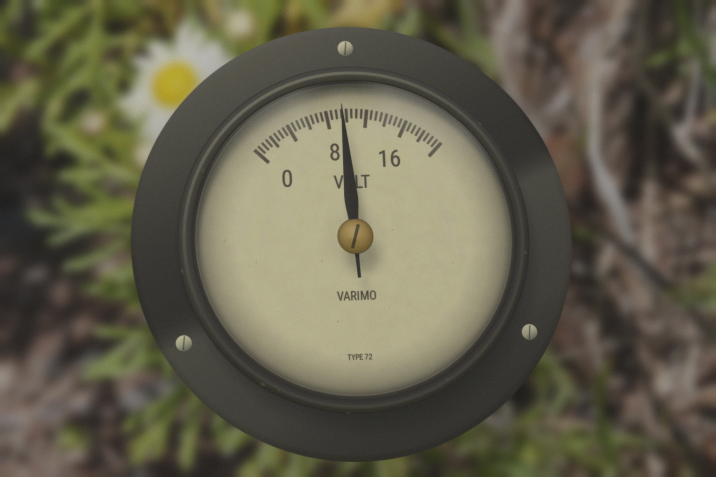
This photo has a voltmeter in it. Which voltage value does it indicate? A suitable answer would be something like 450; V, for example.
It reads 9.5; V
